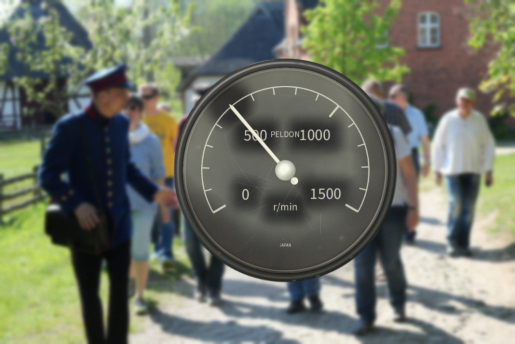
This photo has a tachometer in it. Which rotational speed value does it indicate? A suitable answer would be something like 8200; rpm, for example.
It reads 500; rpm
